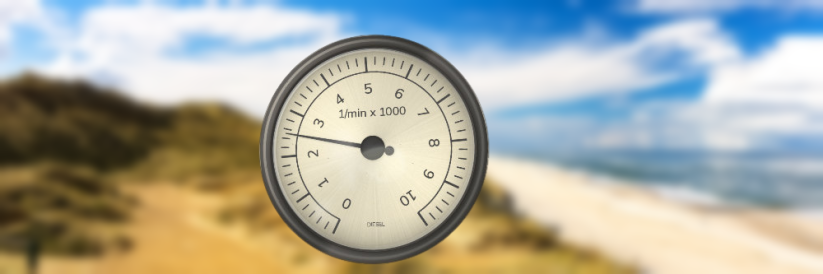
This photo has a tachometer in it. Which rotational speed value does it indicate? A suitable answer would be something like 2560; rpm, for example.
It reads 2500; rpm
